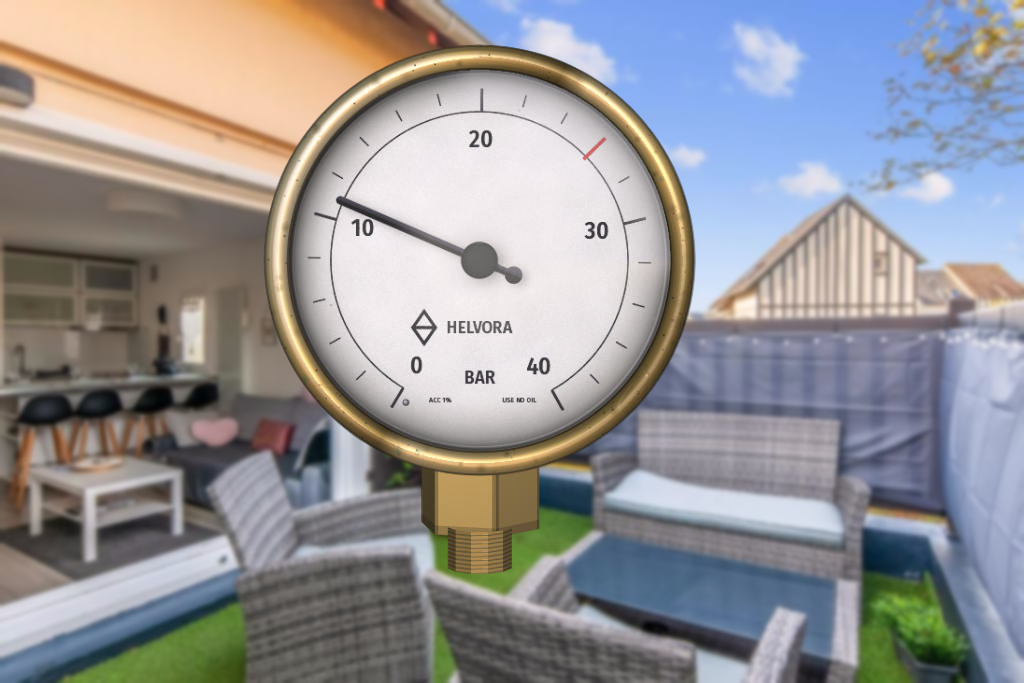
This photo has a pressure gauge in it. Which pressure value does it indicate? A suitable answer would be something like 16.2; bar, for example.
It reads 11; bar
